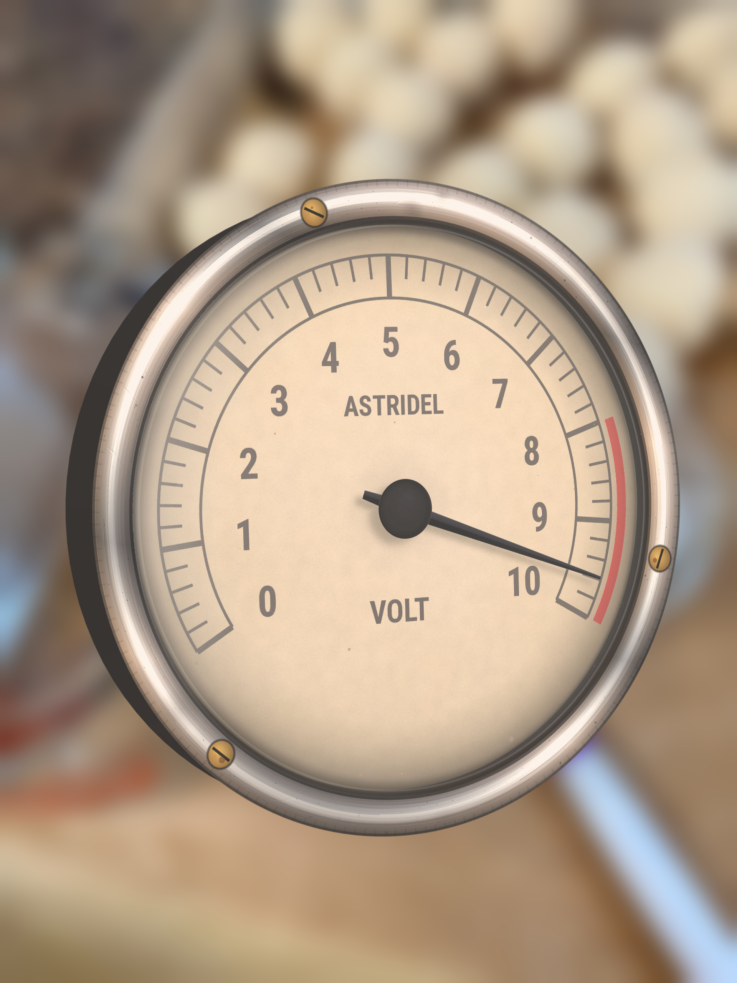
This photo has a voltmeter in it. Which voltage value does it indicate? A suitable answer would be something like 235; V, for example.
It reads 9.6; V
